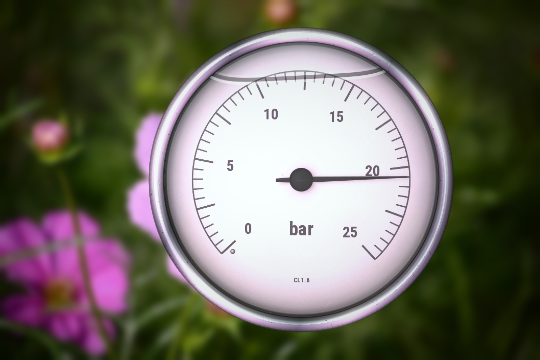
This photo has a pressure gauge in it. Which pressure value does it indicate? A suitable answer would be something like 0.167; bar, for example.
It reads 20.5; bar
